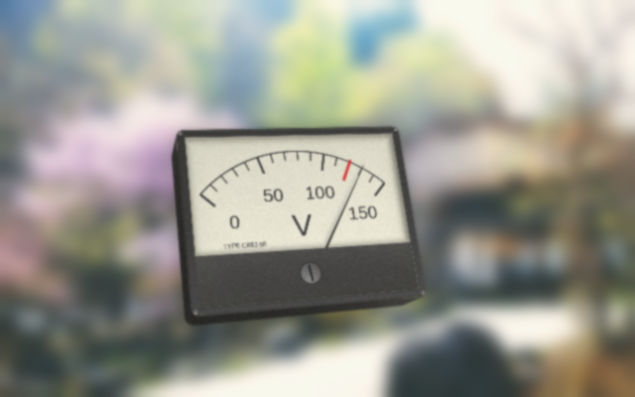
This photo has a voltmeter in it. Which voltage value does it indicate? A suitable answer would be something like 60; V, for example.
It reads 130; V
